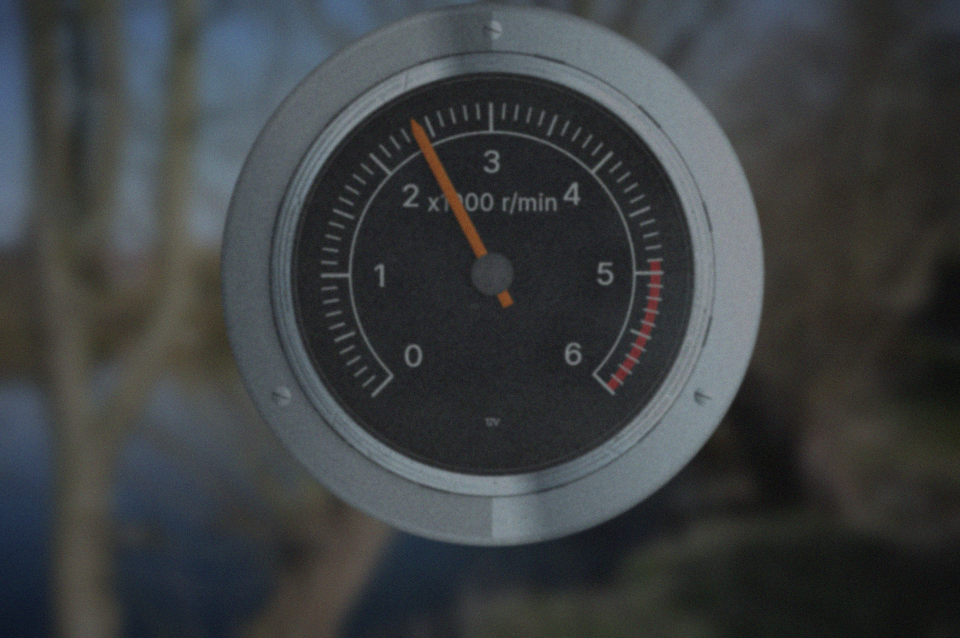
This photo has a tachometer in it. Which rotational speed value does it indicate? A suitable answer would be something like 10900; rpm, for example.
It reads 2400; rpm
